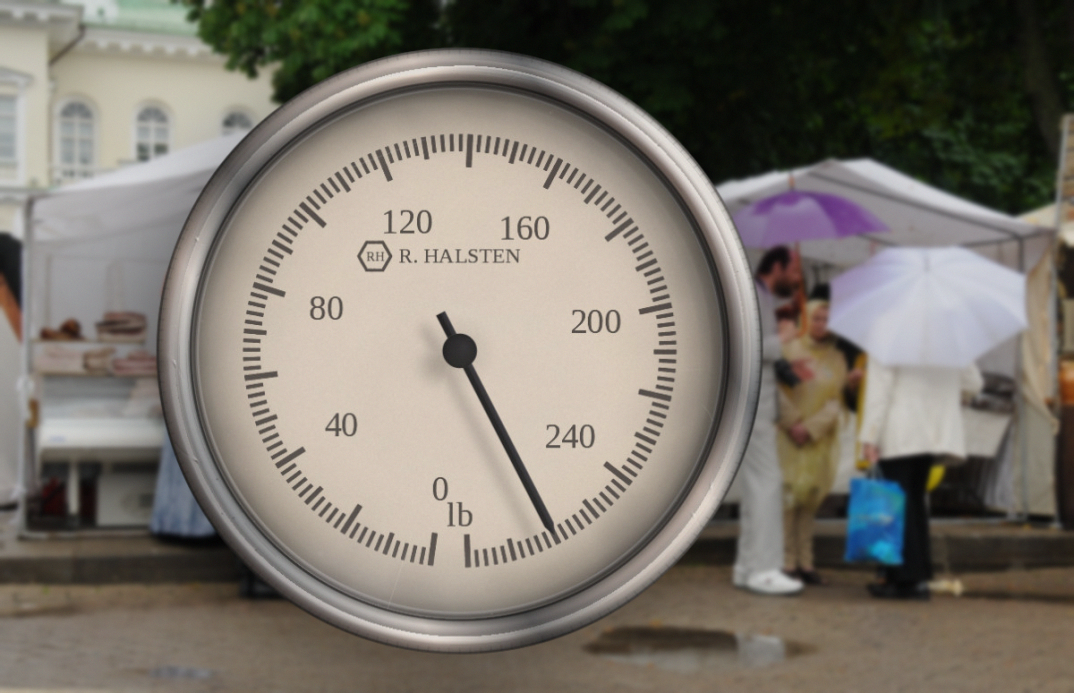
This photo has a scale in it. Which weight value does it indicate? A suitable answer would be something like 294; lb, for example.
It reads 260; lb
